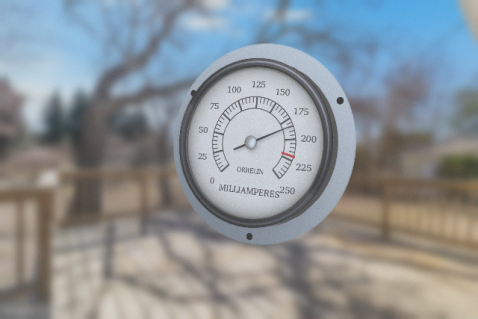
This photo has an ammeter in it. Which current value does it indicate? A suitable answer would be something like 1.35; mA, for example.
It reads 185; mA
